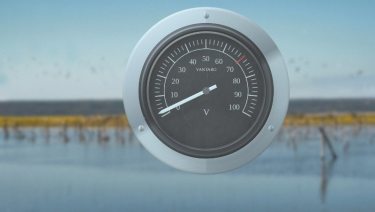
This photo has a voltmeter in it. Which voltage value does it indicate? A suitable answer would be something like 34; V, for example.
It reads 2; V
